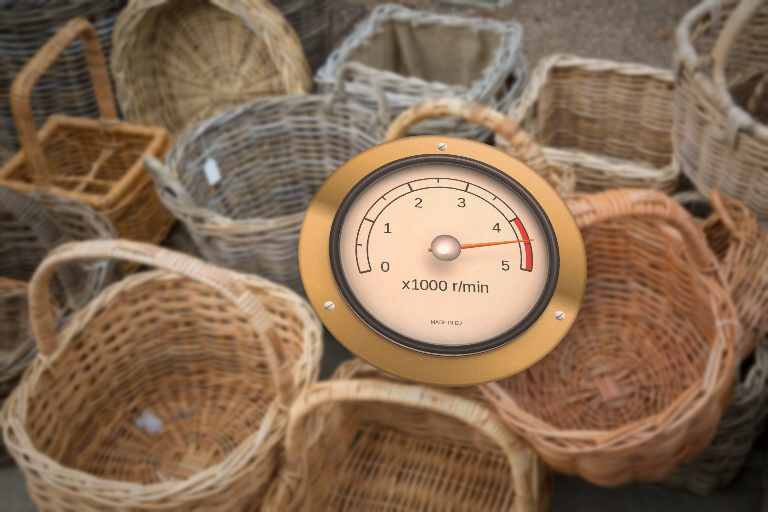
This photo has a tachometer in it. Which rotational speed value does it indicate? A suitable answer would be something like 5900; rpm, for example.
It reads 4500; rpm
